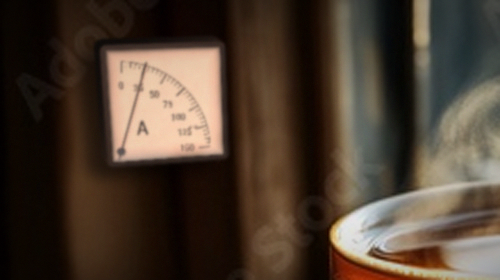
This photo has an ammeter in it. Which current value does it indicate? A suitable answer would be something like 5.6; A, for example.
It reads 25; A
